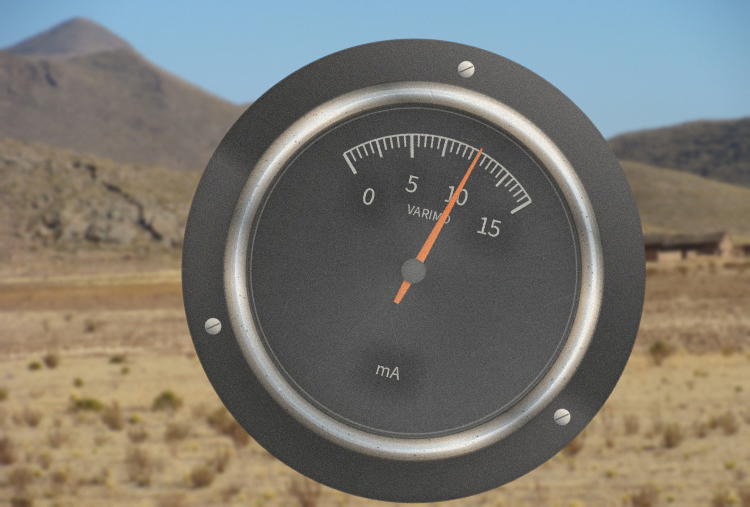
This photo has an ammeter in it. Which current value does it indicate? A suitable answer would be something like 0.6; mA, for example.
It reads 10; mA
